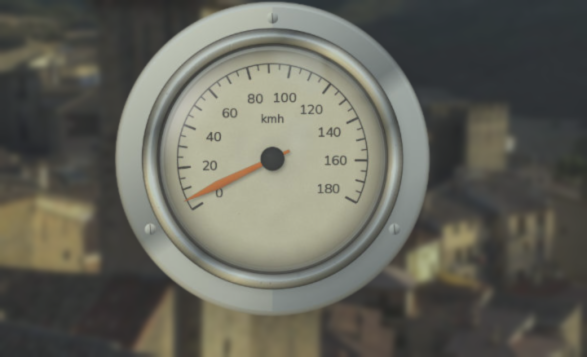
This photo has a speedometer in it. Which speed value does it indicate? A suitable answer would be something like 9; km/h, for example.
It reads 5; km/h
